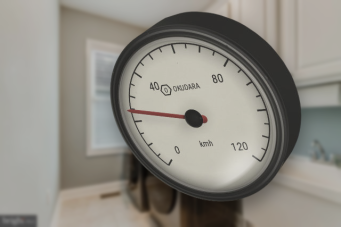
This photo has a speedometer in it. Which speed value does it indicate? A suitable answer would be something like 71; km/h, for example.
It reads 25; km/h
